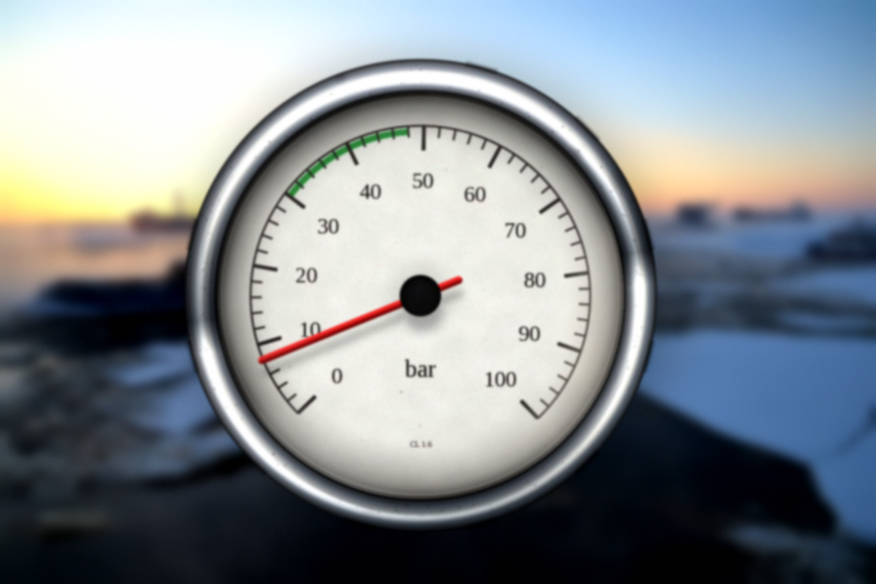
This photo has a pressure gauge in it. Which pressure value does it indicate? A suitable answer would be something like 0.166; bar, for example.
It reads 8; bar
